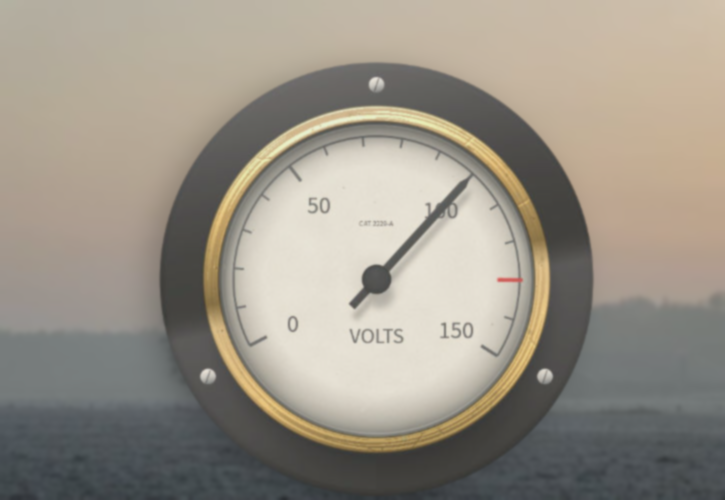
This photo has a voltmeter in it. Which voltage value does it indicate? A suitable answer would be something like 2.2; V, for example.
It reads 100; V
